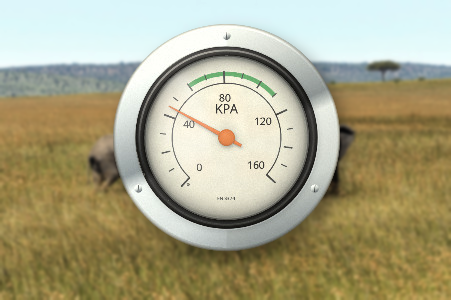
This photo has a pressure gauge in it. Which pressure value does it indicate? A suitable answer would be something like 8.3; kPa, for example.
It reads 45; kPa
